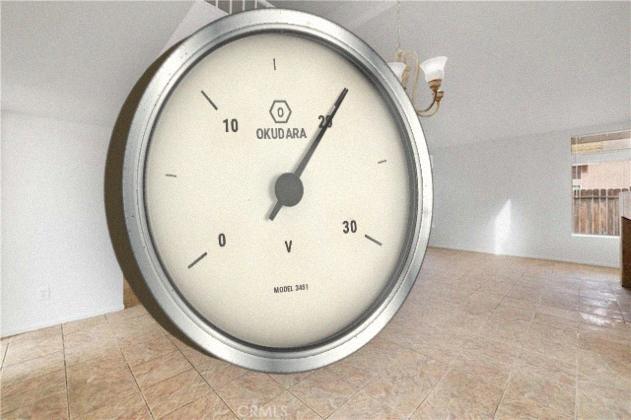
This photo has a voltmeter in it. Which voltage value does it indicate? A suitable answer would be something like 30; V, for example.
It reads 20; V
